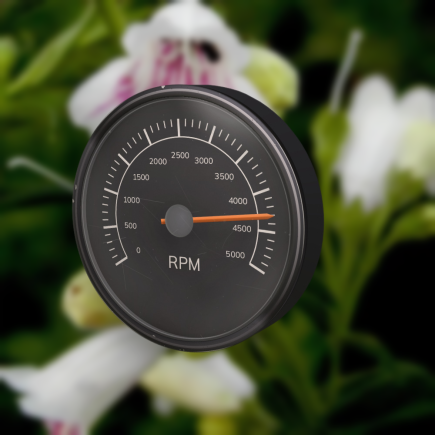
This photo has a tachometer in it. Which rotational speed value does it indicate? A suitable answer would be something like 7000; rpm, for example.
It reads 4300; rpm
